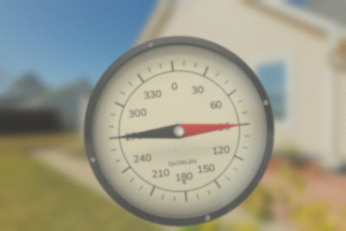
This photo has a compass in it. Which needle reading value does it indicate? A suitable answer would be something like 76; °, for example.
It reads 90; °
